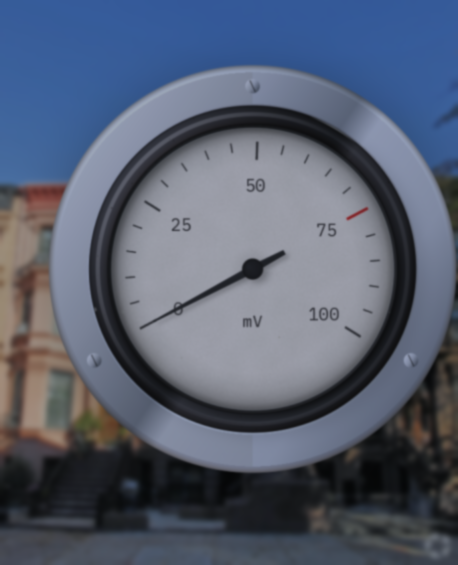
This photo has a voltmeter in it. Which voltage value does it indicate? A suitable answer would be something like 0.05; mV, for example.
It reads 0; mV
